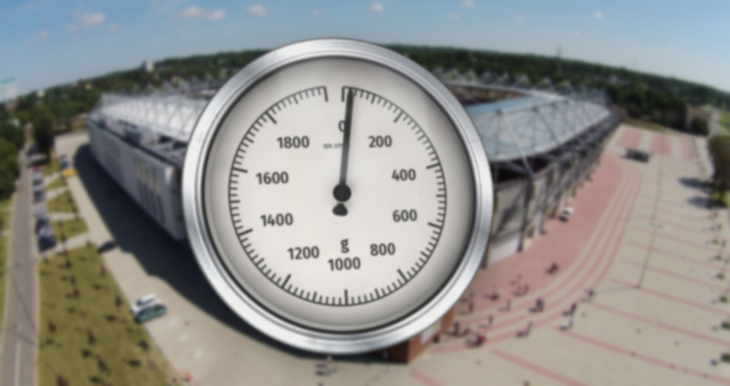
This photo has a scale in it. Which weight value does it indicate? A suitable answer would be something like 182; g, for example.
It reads 20; g
